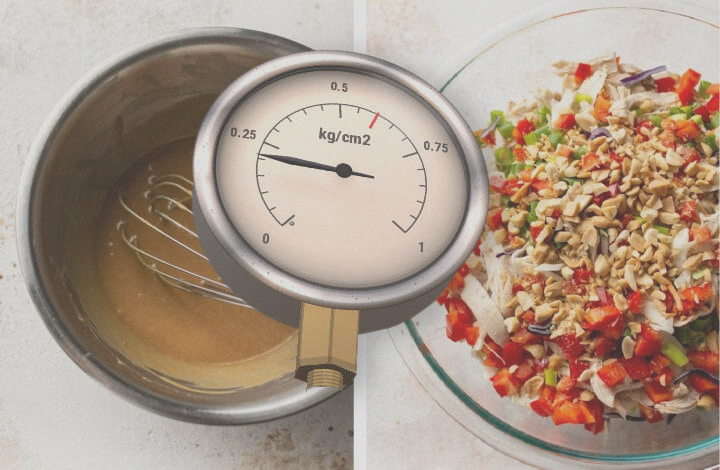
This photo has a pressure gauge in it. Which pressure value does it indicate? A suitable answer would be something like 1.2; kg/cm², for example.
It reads 0.2; kg/cm²
